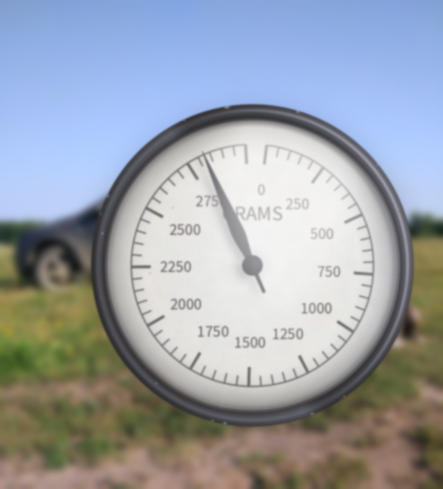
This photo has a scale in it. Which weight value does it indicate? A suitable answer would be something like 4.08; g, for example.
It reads 2825; g
